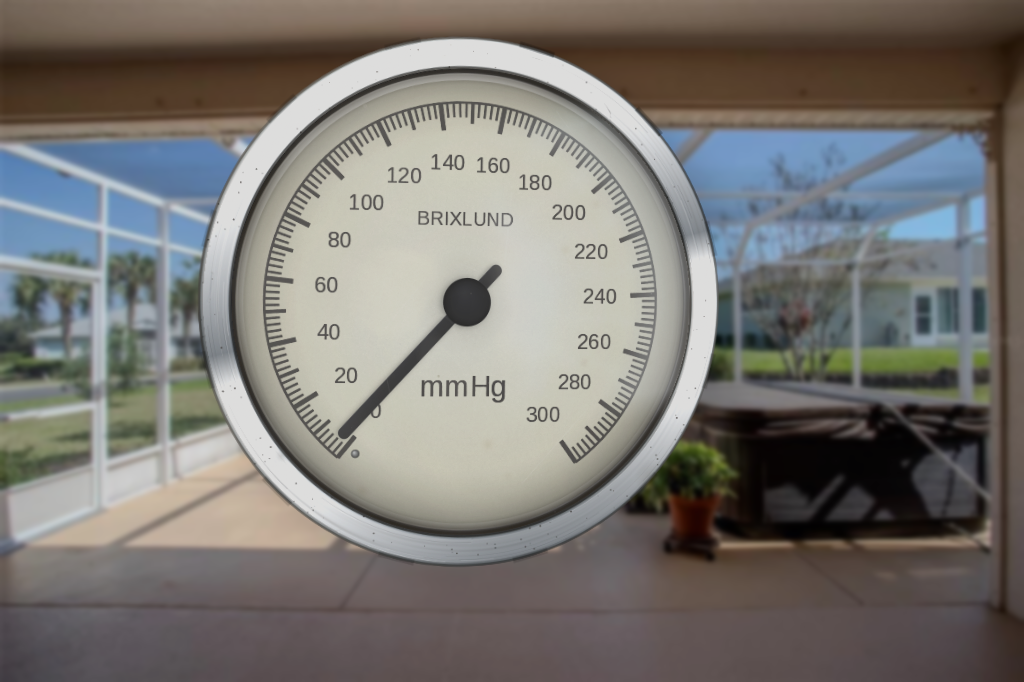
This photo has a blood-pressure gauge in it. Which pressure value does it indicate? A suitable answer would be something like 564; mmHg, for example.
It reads 4; mmHg
